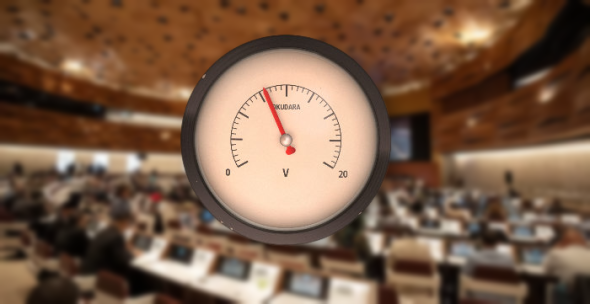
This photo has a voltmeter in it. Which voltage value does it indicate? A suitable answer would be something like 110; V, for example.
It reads 8; V
